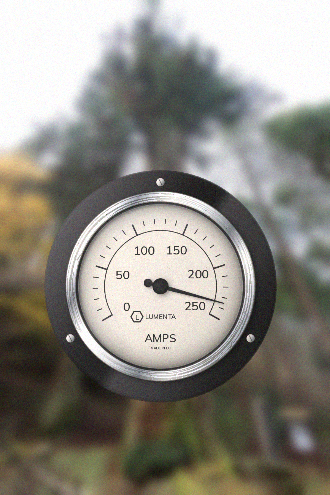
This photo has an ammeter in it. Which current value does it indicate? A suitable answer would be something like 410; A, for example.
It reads 235; A
